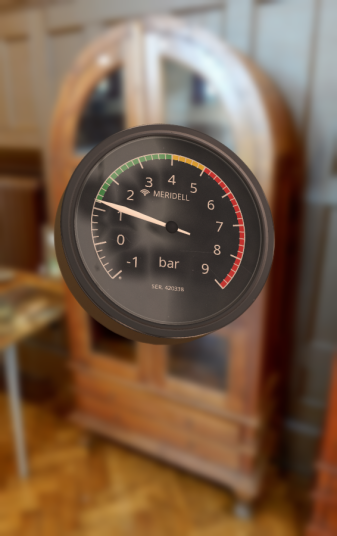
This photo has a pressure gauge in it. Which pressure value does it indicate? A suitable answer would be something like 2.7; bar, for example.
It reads 1.2; bar
